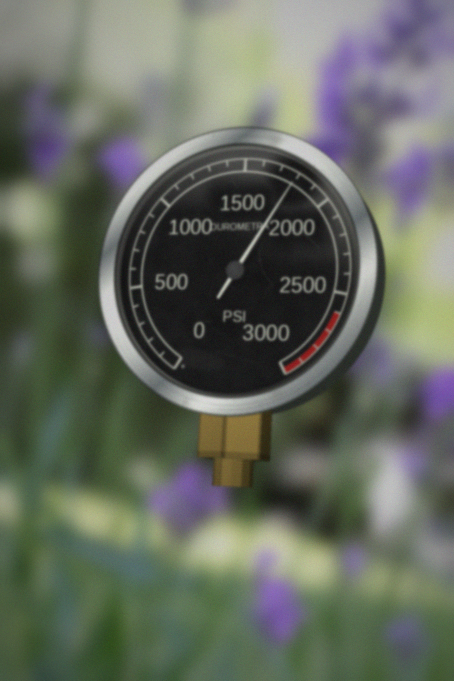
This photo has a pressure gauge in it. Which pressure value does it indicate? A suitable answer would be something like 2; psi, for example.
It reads 1800; psi
